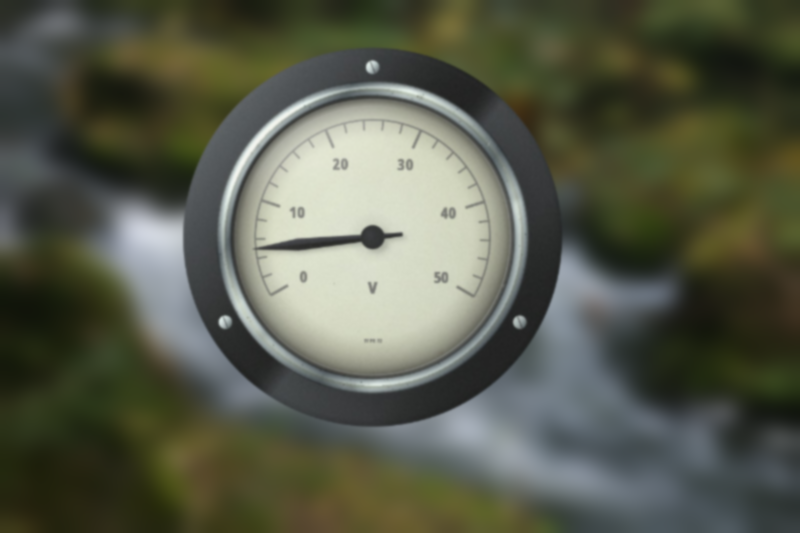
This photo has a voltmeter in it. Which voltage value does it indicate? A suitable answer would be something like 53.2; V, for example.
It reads 5; V
